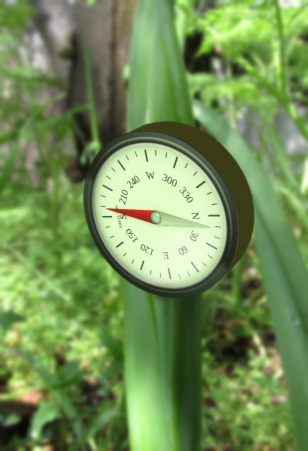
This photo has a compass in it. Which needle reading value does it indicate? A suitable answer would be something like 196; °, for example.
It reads 190; °
